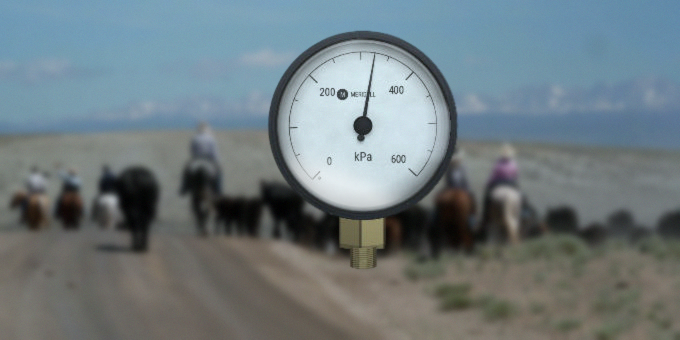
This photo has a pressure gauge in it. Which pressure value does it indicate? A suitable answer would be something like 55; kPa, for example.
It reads 325; kPa
